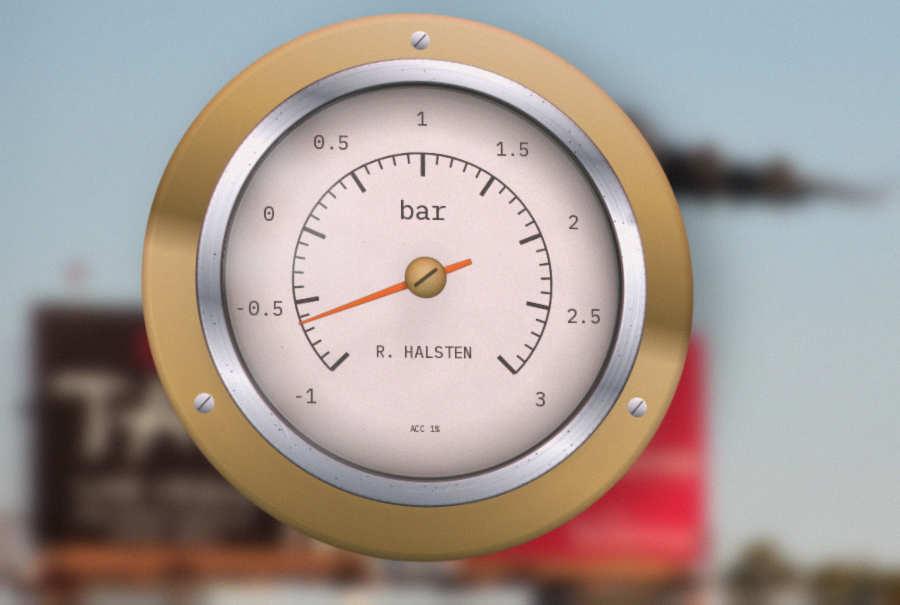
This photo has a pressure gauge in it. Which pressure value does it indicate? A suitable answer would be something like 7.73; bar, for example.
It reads -0.65; bar
